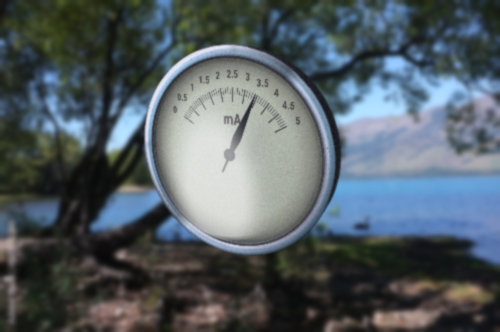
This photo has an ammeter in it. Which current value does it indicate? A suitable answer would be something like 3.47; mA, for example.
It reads 3.5; mA
